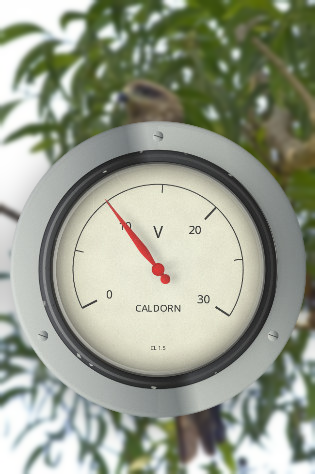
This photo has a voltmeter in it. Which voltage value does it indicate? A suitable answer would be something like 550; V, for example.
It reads 10; V
